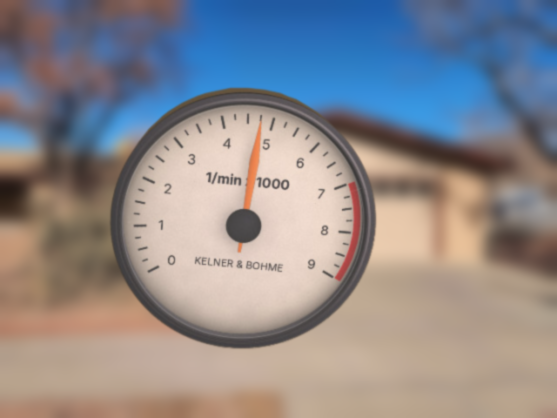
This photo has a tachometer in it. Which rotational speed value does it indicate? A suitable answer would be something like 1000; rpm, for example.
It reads 4750; rpm
